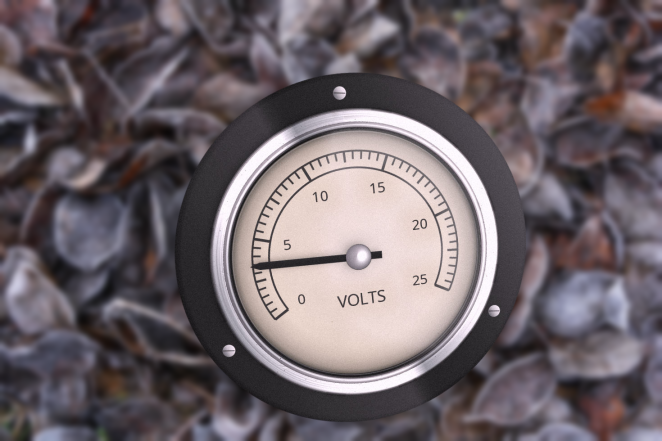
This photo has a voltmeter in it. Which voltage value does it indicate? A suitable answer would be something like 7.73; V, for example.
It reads 3.5; V
